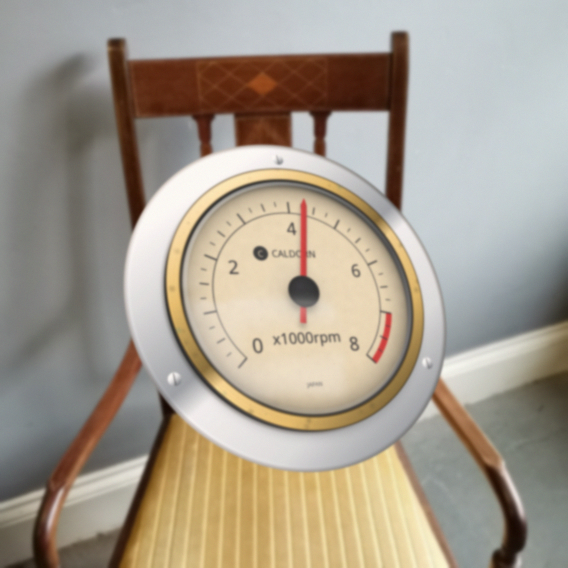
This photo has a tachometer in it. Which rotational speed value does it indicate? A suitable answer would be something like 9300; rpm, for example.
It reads 4250; rpm
